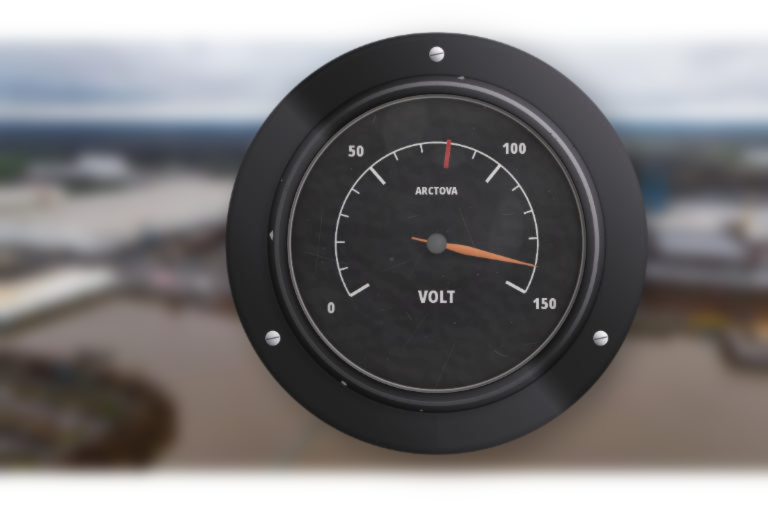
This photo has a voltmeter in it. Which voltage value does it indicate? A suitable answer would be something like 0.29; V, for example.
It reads 140; V
